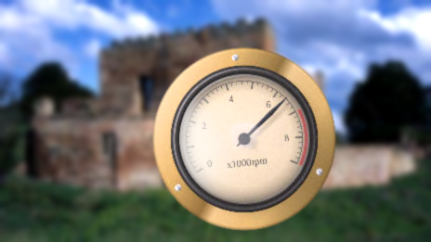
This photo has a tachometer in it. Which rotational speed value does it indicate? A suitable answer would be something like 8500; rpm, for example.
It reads 6400; rpm
